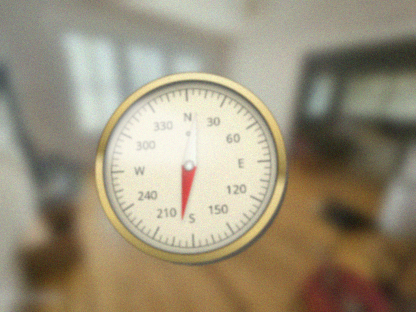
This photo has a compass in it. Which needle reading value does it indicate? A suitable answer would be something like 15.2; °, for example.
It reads 190; °
